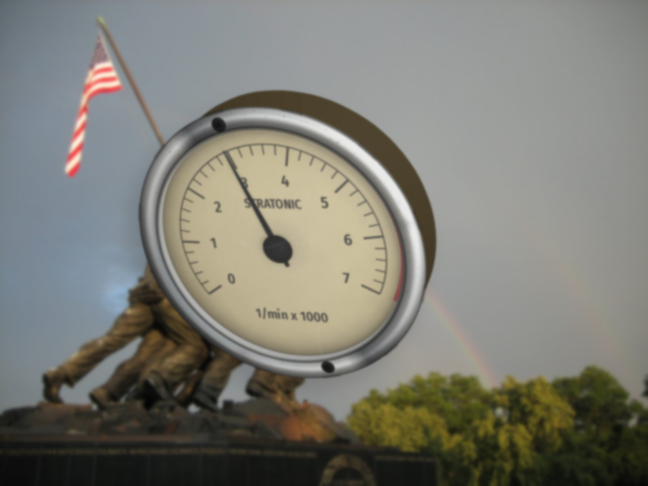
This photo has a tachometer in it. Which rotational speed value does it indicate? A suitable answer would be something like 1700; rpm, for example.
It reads 3000; rpm
